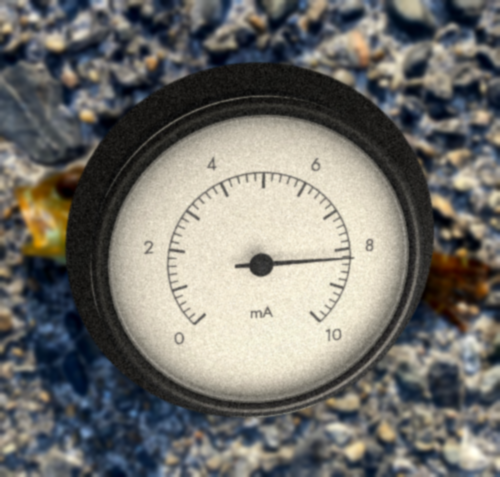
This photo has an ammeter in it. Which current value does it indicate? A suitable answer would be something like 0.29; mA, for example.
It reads 8.2; mA
